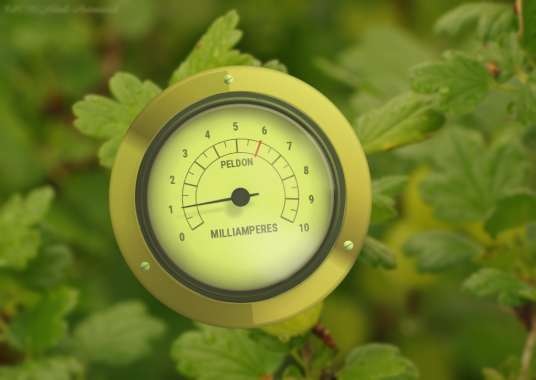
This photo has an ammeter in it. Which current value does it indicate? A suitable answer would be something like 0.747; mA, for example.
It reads 1; mA
